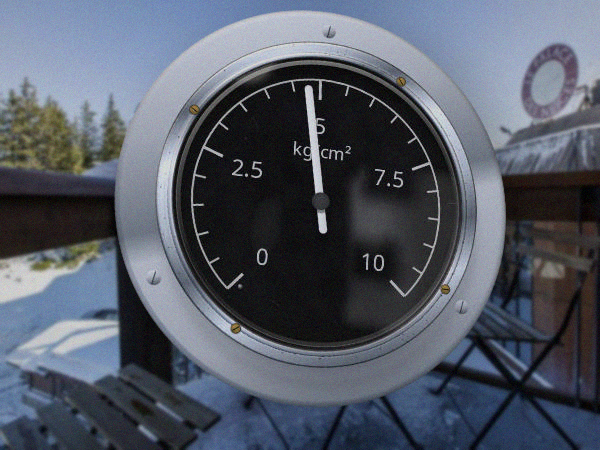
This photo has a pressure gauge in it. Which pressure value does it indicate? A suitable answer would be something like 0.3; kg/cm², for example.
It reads 4.75; kg/cm²
